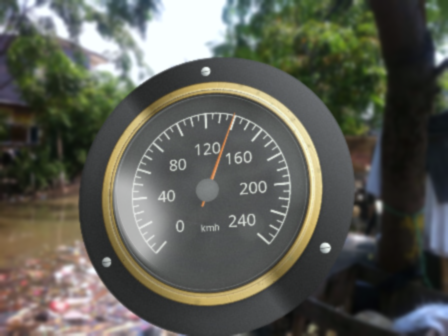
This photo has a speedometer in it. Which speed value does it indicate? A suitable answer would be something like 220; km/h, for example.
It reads 140; km/h
